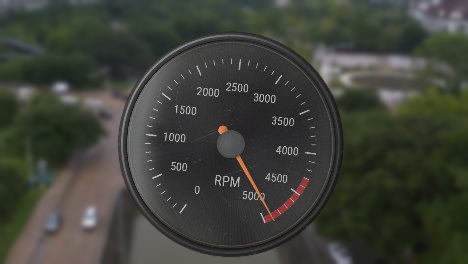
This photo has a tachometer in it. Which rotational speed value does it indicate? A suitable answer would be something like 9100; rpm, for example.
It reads 4900; rpm
